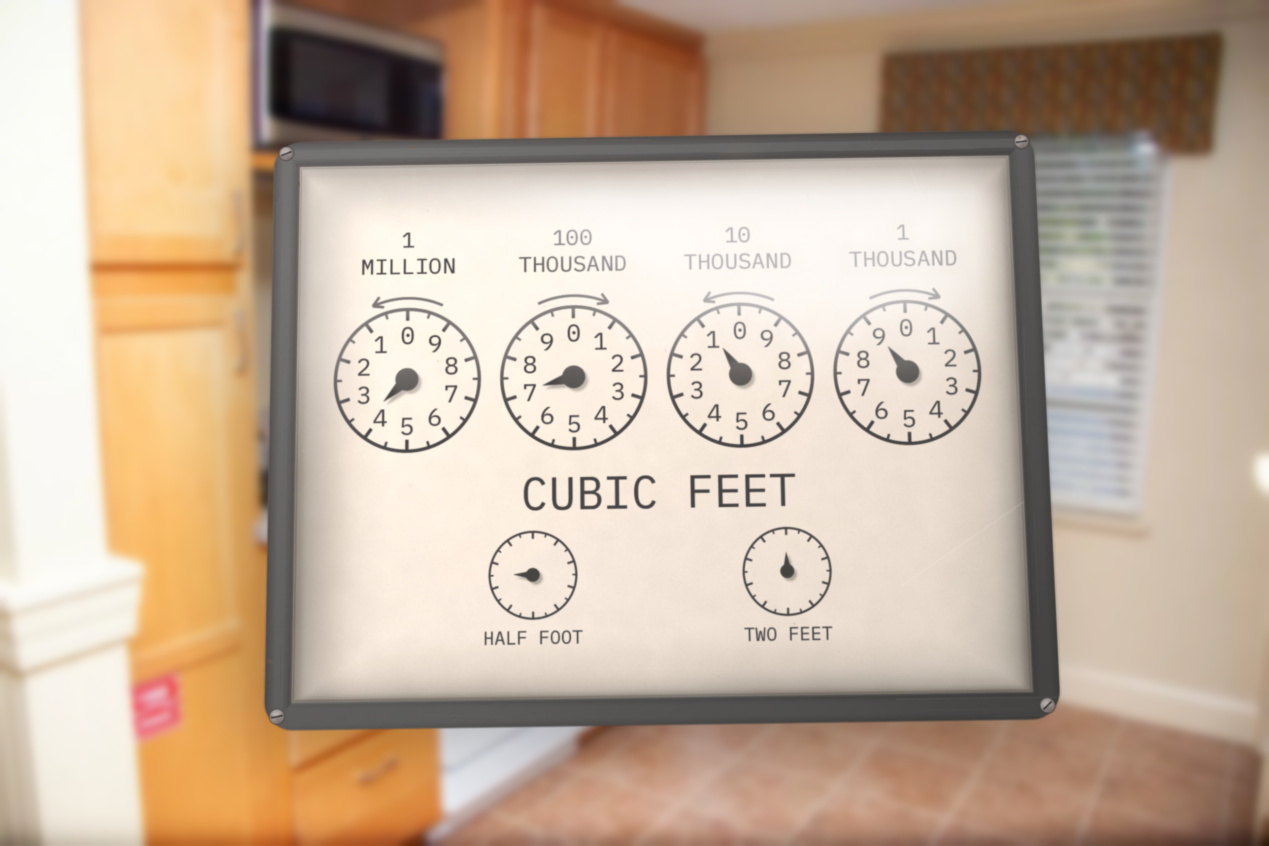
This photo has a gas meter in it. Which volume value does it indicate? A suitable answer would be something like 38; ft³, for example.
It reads 370900; ft³
